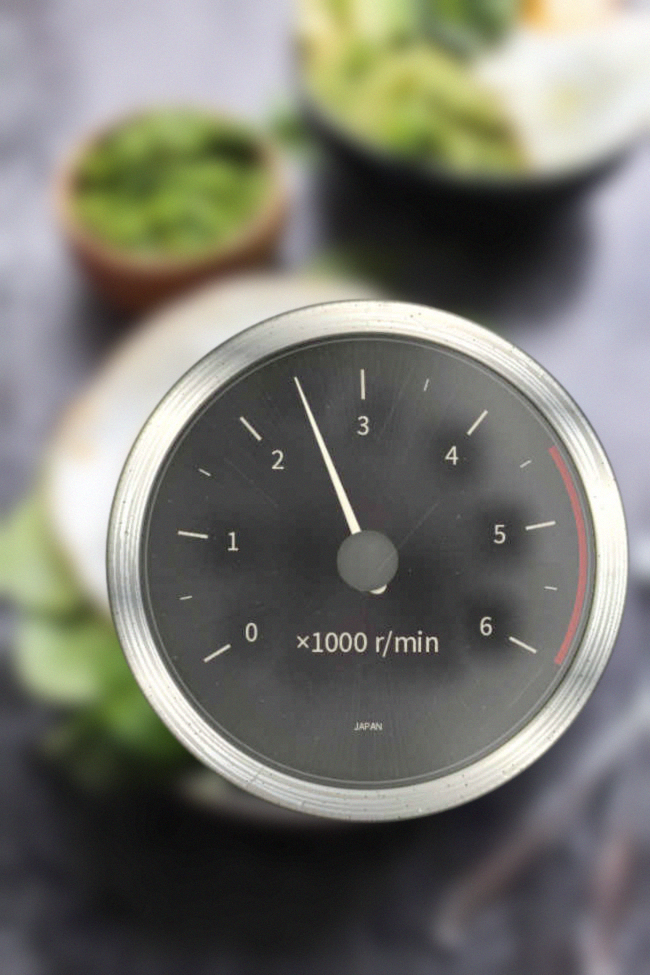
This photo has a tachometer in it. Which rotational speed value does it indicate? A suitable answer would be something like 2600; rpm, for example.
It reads 2500; rpm
